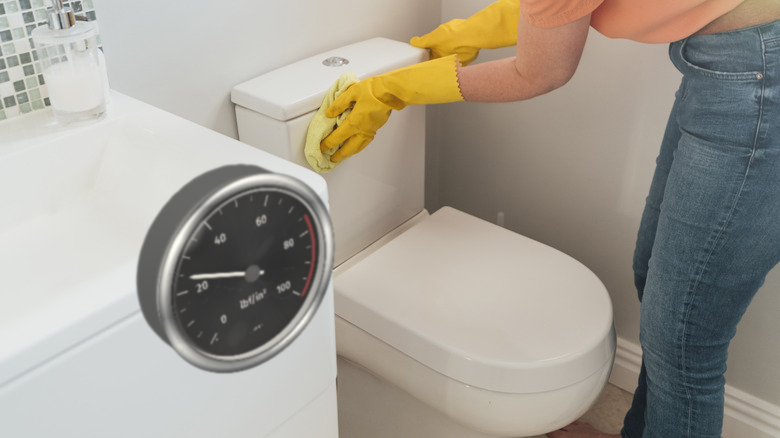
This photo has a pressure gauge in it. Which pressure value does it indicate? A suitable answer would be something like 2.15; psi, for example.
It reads 25; psi
